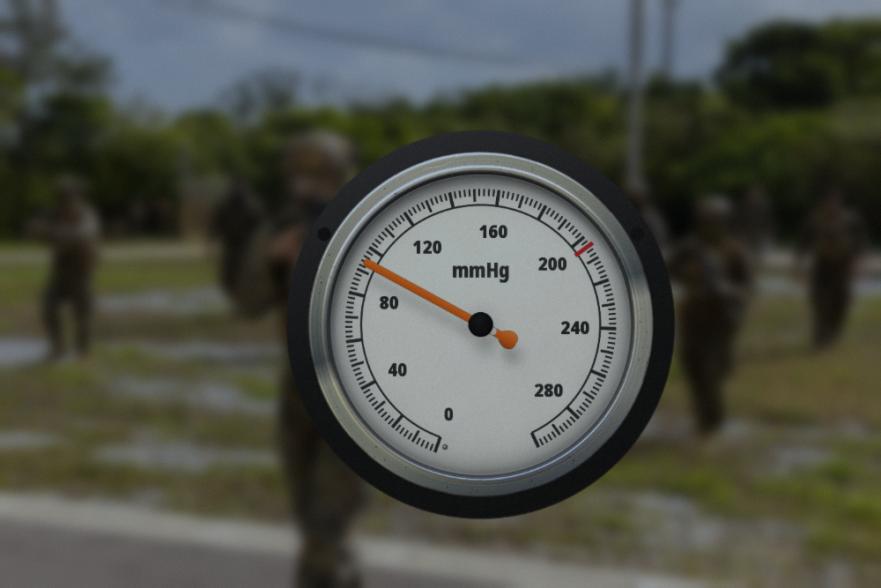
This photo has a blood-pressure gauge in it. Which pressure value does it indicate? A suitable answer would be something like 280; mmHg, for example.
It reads 94; mmHg
